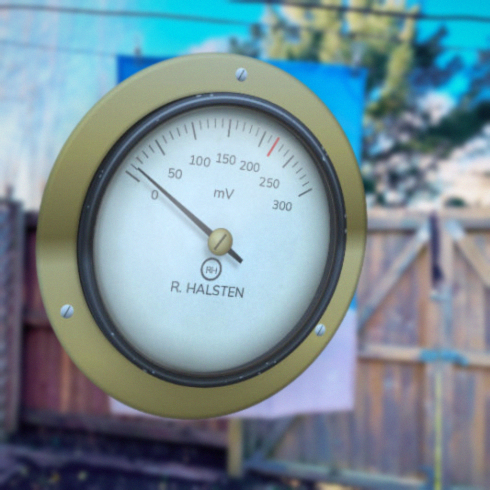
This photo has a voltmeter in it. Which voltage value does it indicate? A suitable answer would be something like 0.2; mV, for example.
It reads 10; mV
